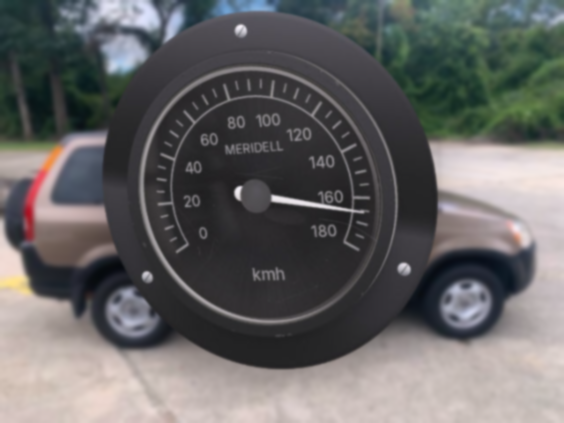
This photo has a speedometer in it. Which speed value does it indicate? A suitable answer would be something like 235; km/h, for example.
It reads 165; km/h
